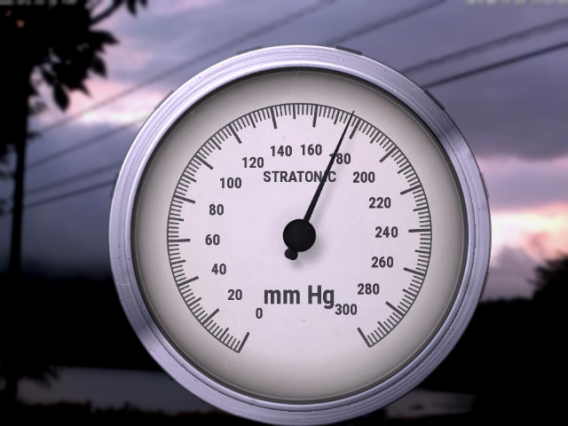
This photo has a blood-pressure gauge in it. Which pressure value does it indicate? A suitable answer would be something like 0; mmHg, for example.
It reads 176; mmHg
